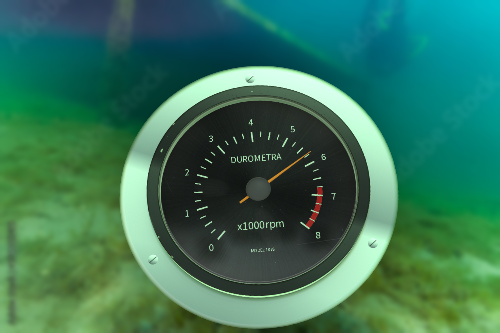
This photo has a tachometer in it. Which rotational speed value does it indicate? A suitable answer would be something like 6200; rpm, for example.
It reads 5750; rpm
